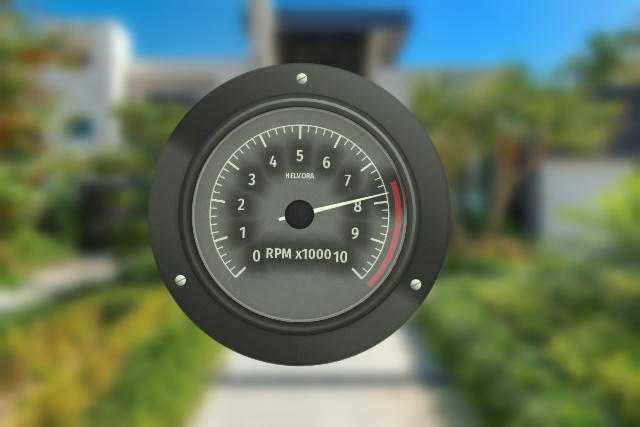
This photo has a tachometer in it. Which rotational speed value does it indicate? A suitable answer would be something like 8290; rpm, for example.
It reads 7800; rpm
